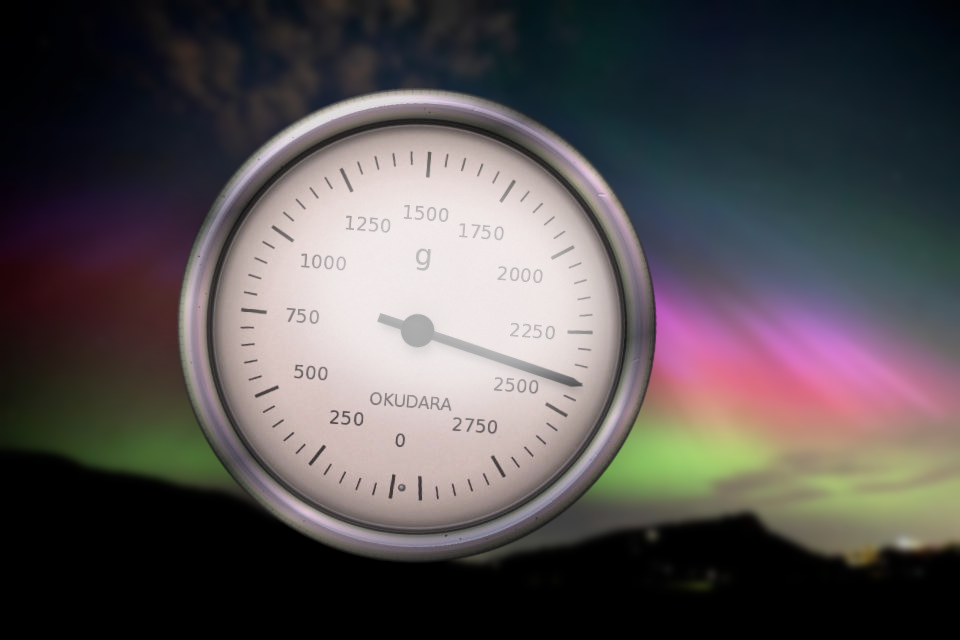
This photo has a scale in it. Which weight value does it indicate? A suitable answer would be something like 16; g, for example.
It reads 2400; g
